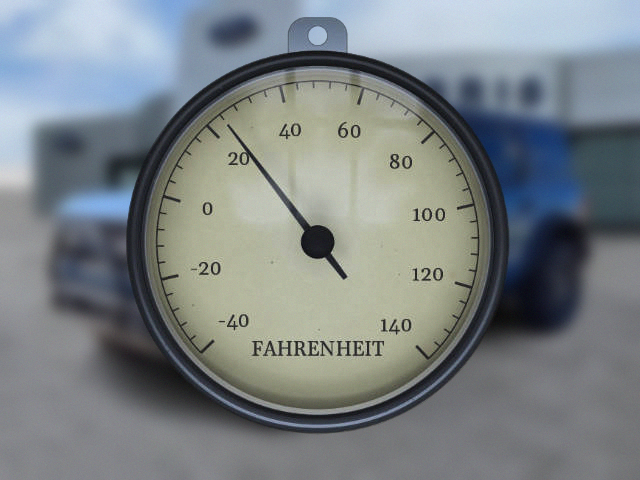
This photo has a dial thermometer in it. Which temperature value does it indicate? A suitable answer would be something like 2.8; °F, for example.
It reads 24; °F
